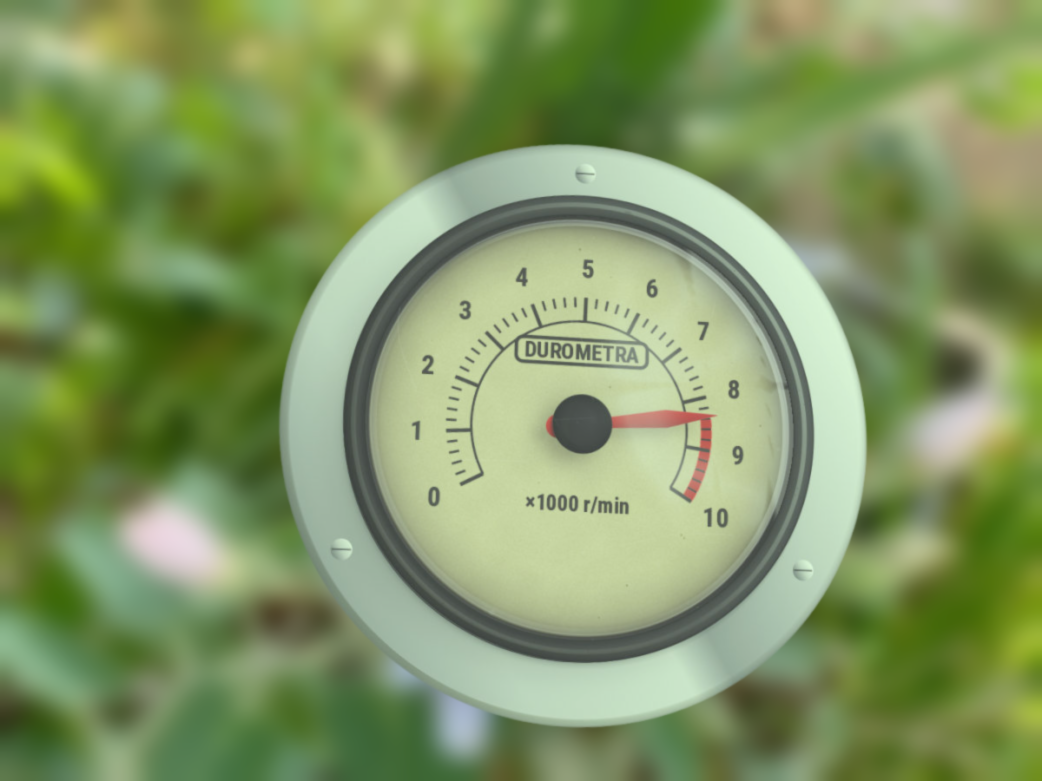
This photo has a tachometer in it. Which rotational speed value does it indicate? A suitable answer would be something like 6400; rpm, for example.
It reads 8400; rpm
